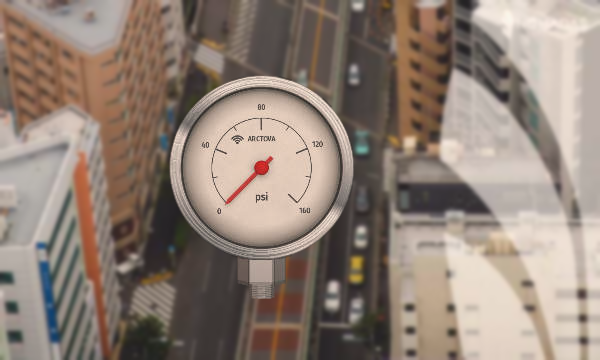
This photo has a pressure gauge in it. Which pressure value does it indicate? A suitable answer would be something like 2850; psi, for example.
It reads 0; psi
